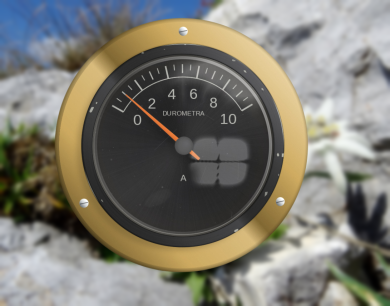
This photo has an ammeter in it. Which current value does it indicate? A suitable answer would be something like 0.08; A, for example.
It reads 1; A
